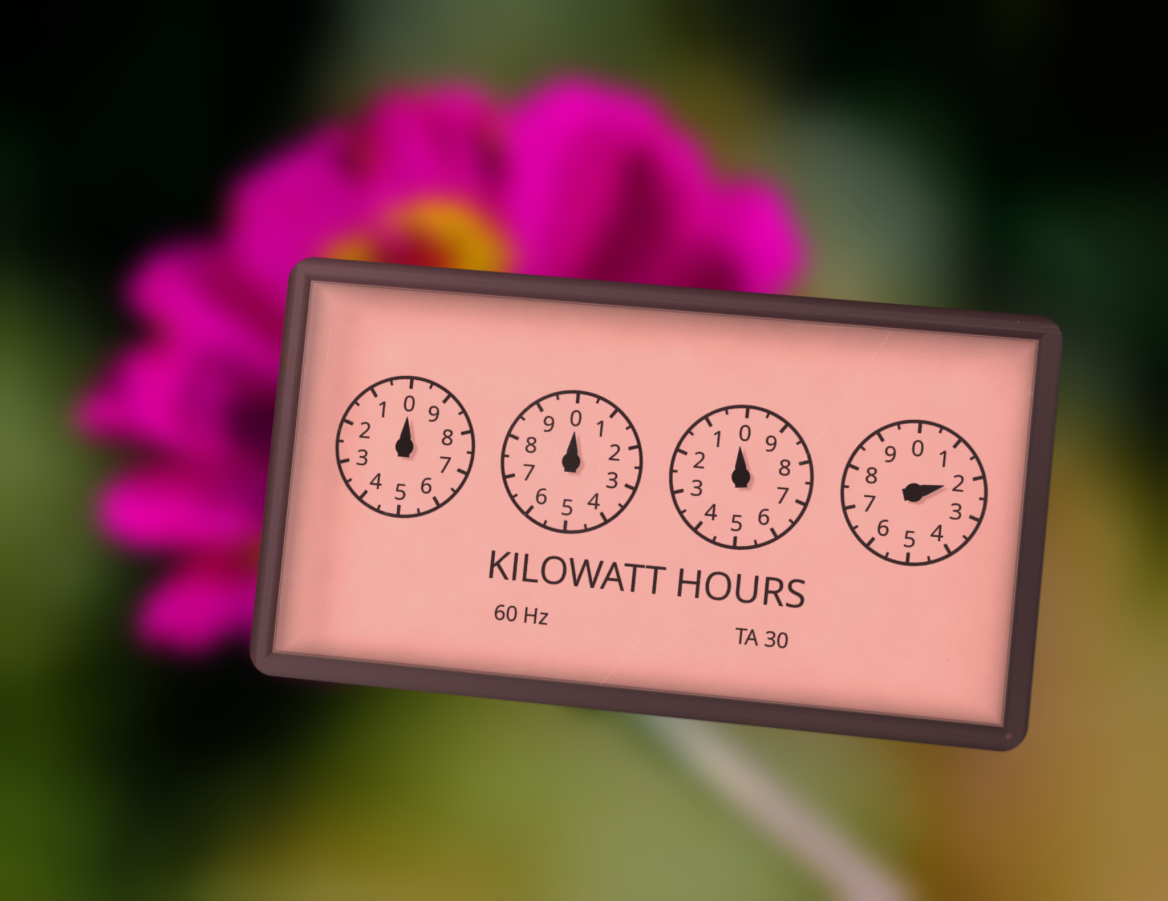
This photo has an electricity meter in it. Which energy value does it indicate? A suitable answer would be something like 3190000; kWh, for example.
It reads 2; kWh
